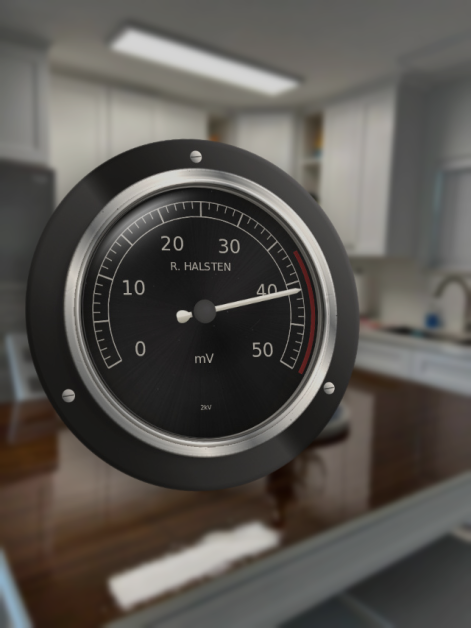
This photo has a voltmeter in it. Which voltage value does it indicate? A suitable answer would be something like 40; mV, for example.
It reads 41; mV
